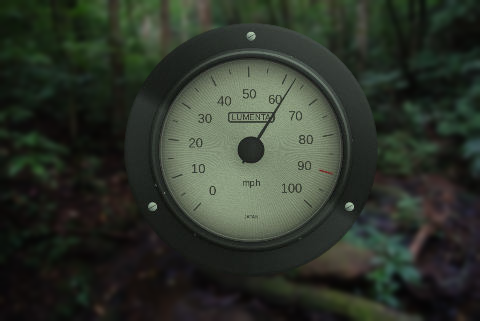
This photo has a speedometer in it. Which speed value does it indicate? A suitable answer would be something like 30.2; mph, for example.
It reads 62.5; mph
